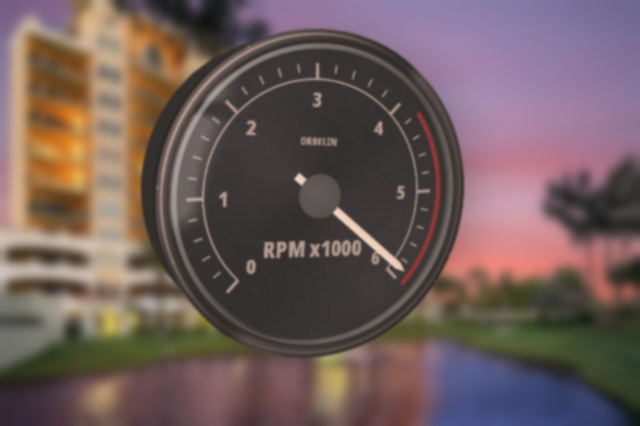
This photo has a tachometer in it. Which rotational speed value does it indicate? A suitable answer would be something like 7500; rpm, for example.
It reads 5900; rpm
